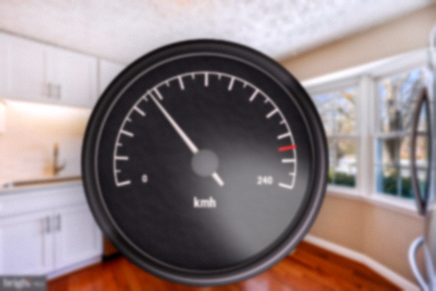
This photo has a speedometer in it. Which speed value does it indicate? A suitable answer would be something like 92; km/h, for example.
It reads 75; km/h
